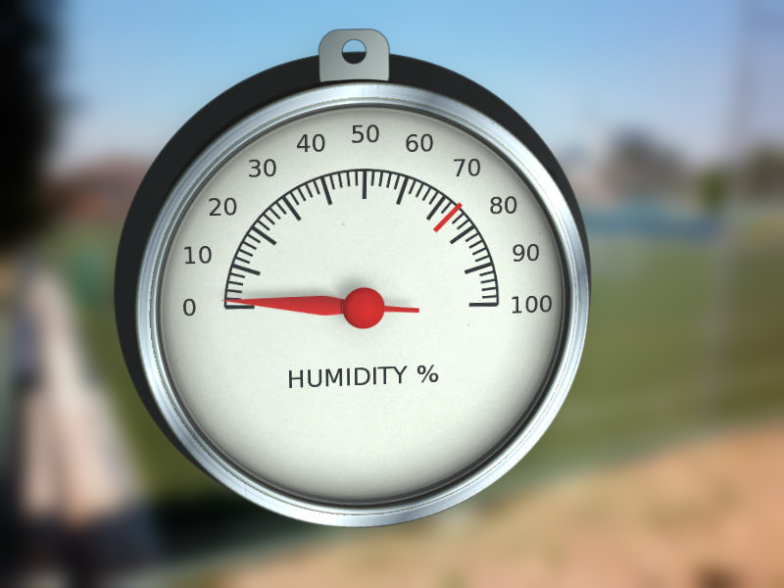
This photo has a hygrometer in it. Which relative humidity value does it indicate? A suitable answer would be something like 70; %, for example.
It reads 2; %
